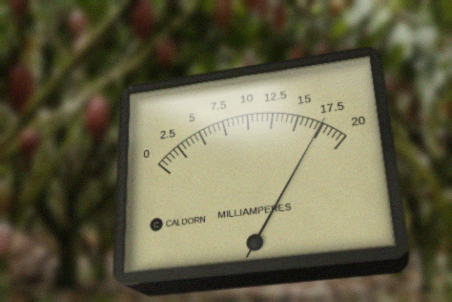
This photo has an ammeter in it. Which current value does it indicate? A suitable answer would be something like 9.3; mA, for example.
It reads 17.5; mA
